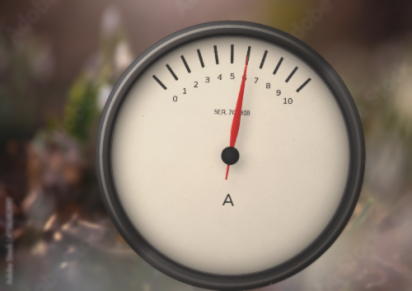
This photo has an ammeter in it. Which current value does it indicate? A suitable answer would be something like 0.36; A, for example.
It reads 6; A
